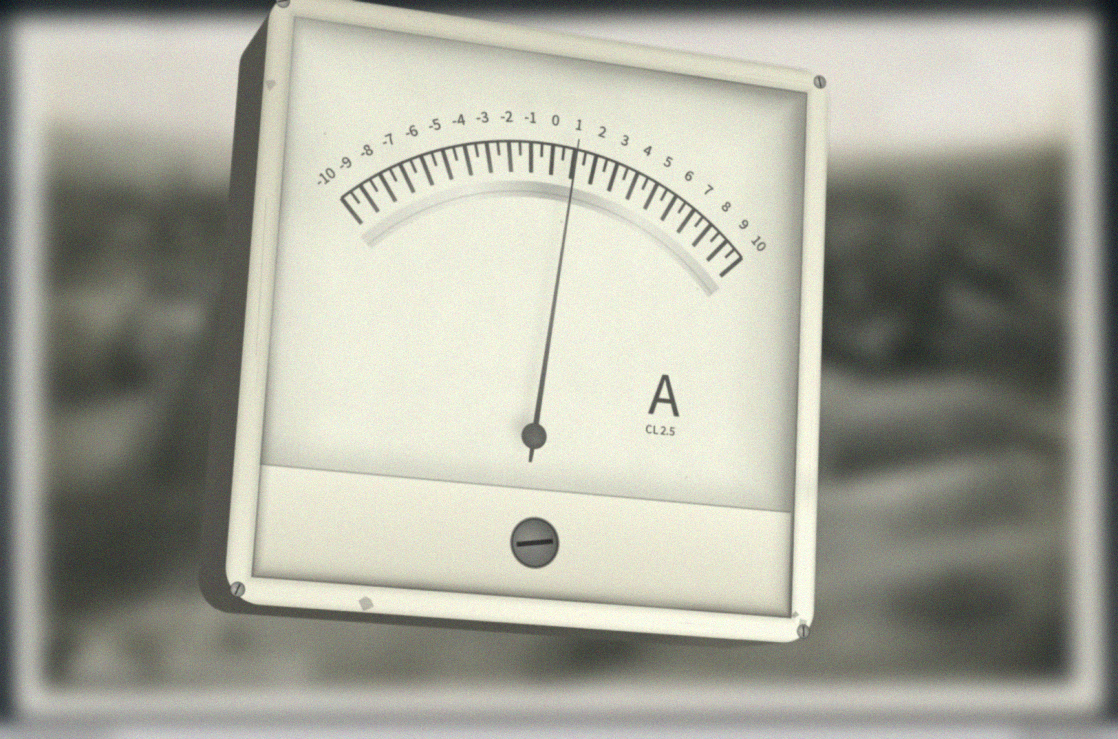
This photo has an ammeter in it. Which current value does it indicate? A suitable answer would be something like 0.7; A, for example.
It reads 1; A
